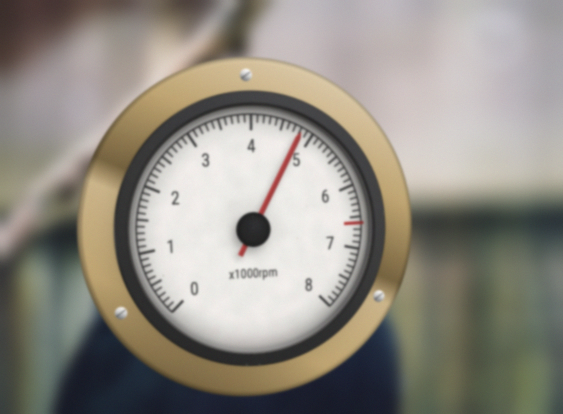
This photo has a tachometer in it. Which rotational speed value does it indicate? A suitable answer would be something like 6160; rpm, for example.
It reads 4800; rpm
